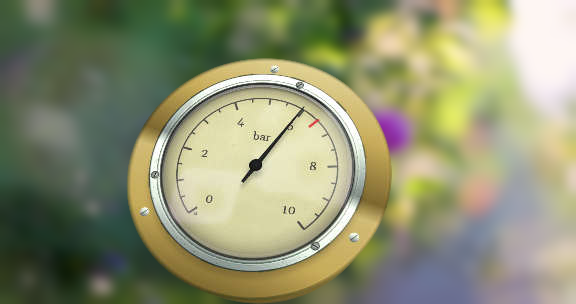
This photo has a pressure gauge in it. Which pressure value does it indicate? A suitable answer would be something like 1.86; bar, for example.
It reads 6; bar
